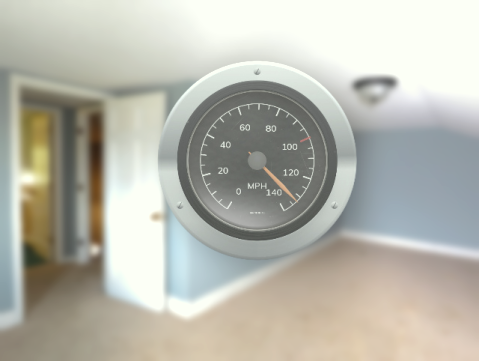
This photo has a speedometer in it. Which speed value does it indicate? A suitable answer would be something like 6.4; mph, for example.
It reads 132.5; mph
